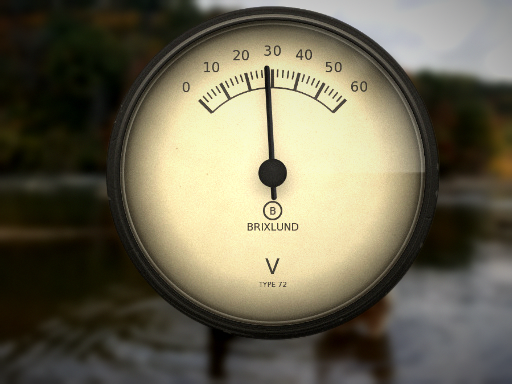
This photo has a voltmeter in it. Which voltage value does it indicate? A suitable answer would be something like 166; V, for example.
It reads 28; V
